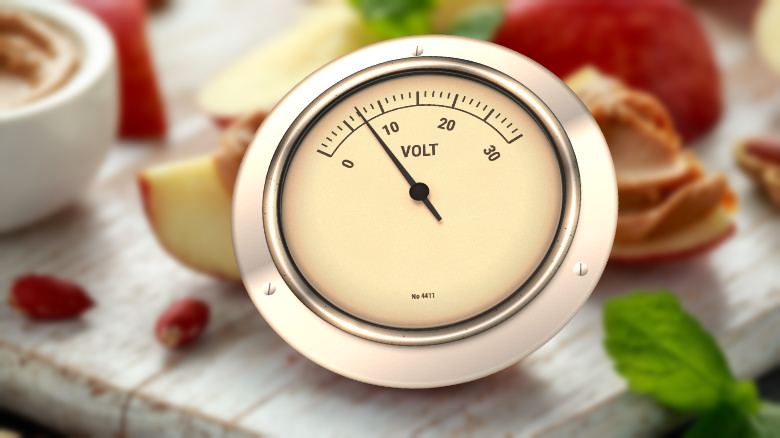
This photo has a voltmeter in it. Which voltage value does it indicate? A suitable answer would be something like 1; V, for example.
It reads 7; V
